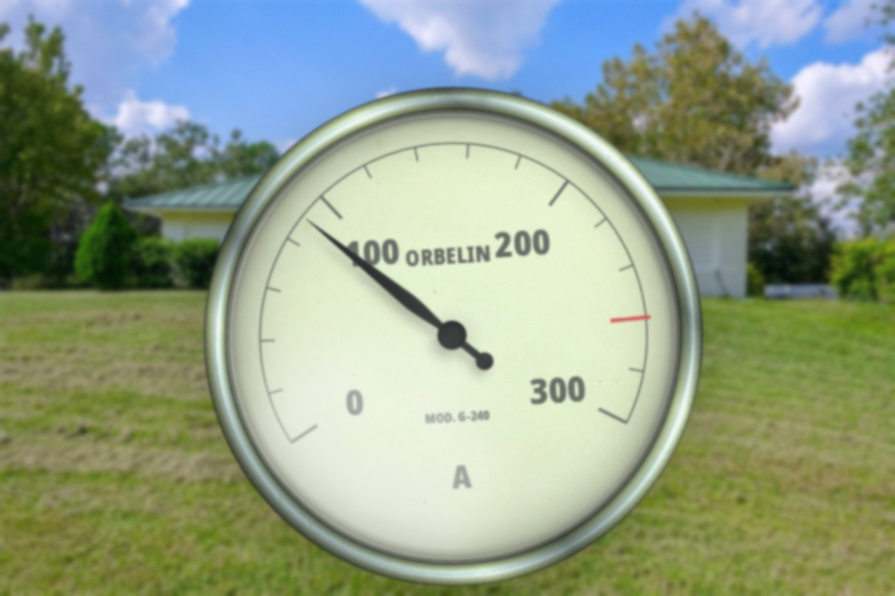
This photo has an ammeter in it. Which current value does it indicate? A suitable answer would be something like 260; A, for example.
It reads 90; A
